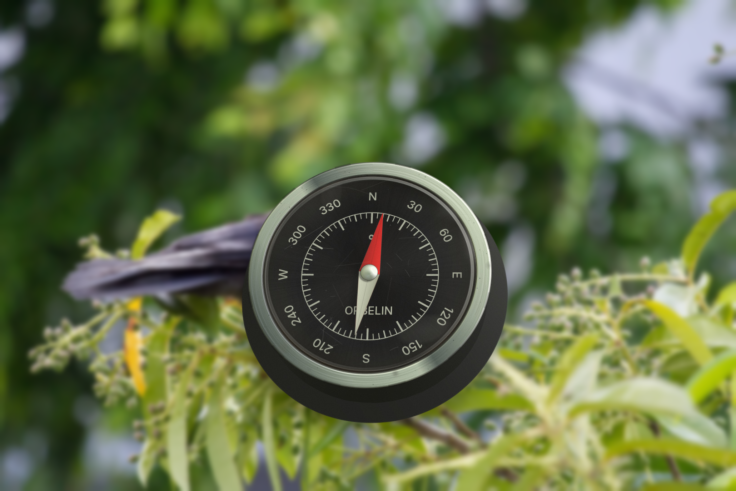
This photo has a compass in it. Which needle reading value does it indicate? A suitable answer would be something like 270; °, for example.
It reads 10; °
